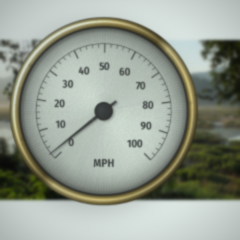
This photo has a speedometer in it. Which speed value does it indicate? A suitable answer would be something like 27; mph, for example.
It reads 2; mph
